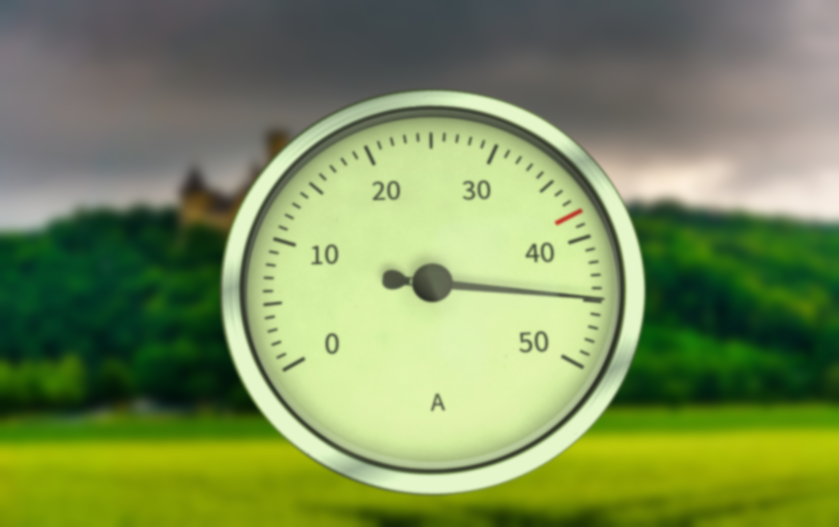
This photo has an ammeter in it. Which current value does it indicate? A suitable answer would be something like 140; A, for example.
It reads 45; A
